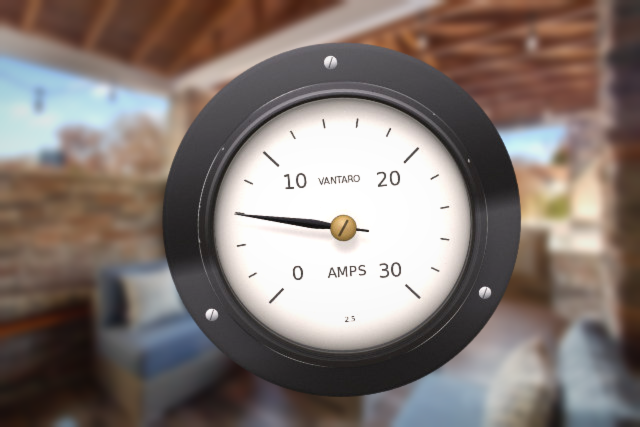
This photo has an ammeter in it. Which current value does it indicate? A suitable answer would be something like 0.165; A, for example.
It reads 6; A
